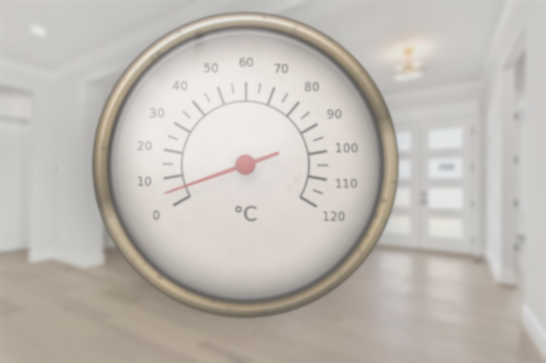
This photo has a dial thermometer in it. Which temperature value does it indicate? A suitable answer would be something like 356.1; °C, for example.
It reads 5; °C
